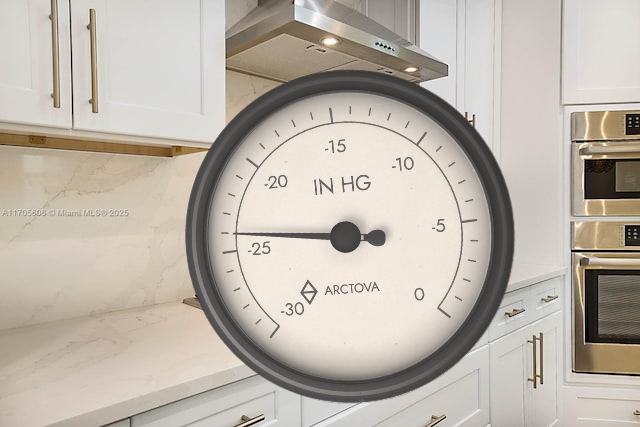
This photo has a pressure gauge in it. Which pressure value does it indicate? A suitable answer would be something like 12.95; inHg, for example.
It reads -24; inHg
